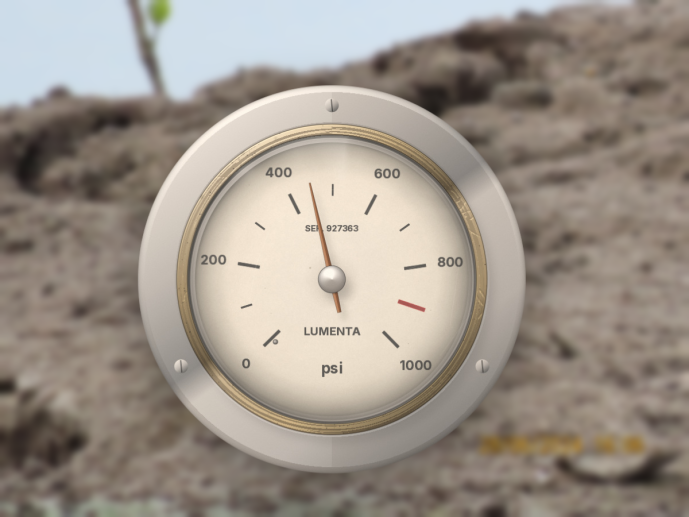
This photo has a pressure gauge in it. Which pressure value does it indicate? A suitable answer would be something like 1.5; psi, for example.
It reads 450; psi
